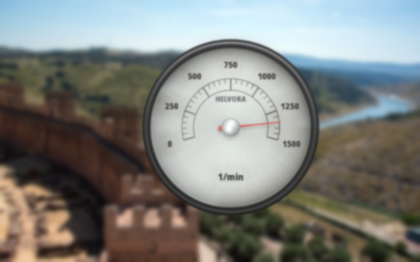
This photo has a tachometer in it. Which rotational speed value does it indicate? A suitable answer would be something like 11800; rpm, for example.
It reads 1350; rpm
